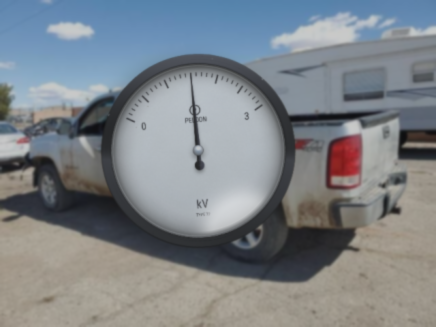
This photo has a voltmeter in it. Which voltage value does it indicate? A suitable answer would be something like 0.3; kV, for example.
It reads 1.5; kV
